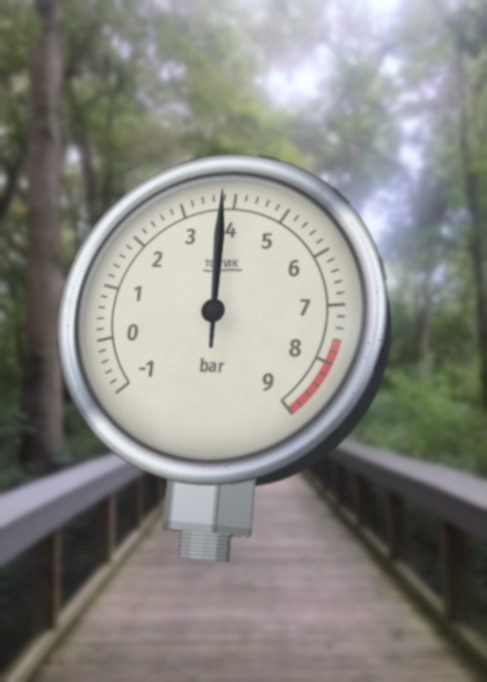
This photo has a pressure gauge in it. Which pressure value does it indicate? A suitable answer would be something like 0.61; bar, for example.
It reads 3.8; bar
